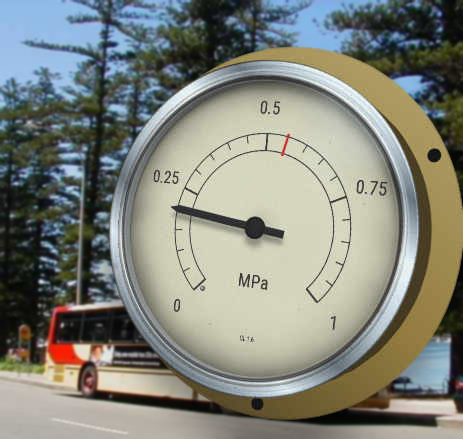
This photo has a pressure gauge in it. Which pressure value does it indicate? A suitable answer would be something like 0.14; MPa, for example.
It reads 0.2; MPa
